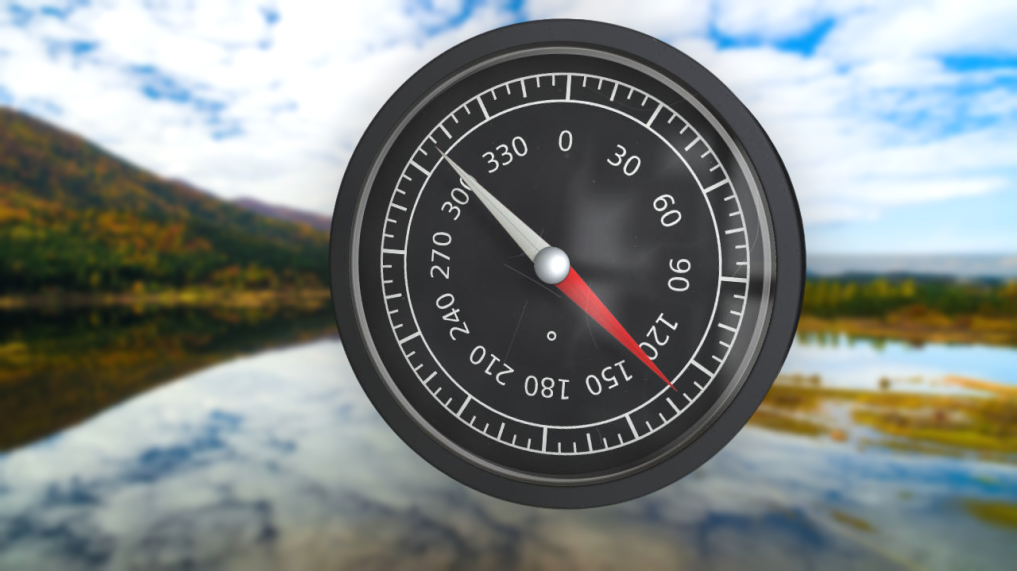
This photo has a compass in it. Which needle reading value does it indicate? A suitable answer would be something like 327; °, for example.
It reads 130; °
